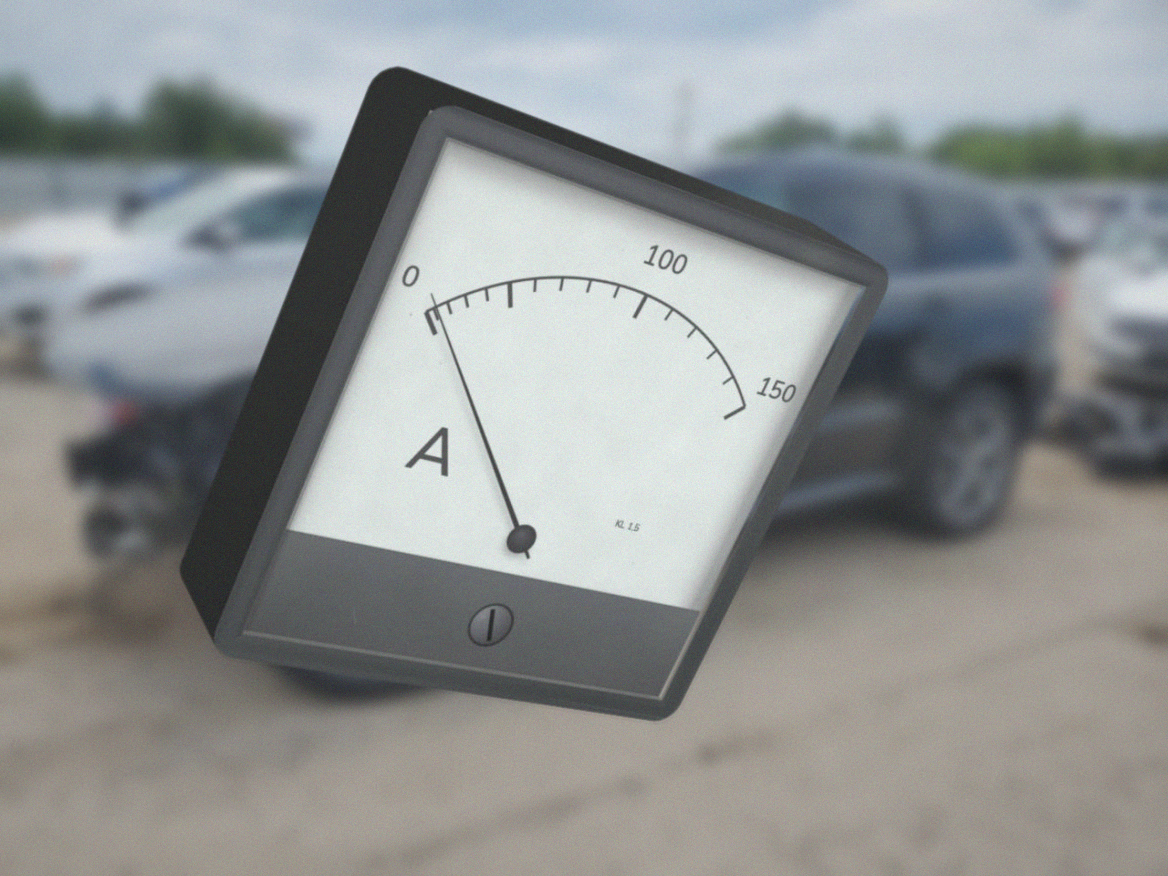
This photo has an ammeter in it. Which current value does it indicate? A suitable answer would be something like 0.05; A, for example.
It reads 10; A
